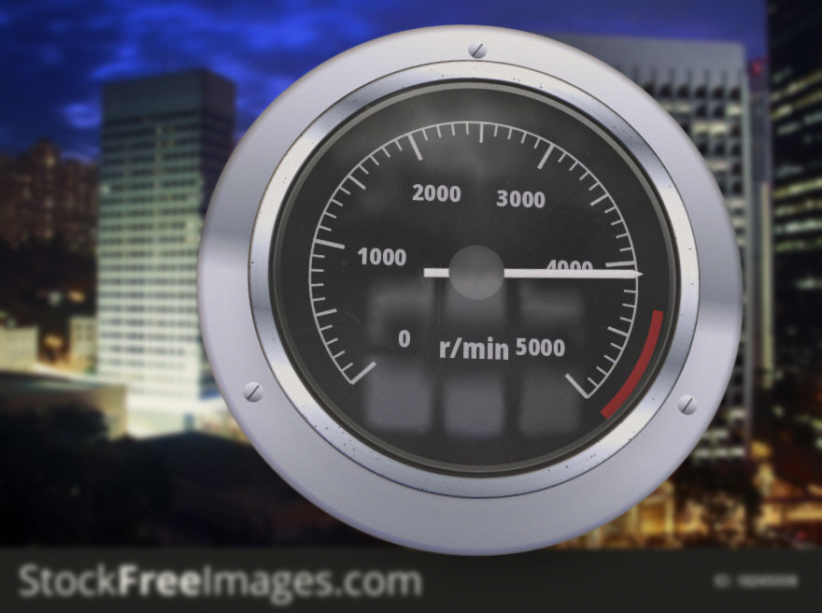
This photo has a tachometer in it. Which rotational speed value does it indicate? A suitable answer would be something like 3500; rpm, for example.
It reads 4100; rpm
